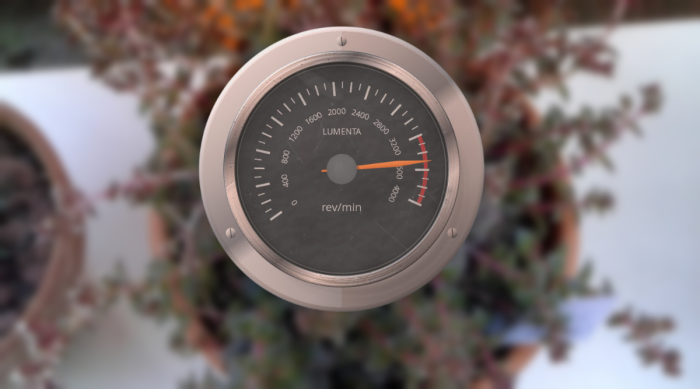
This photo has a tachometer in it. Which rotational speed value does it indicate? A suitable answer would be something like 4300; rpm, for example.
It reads 3500; rpm
